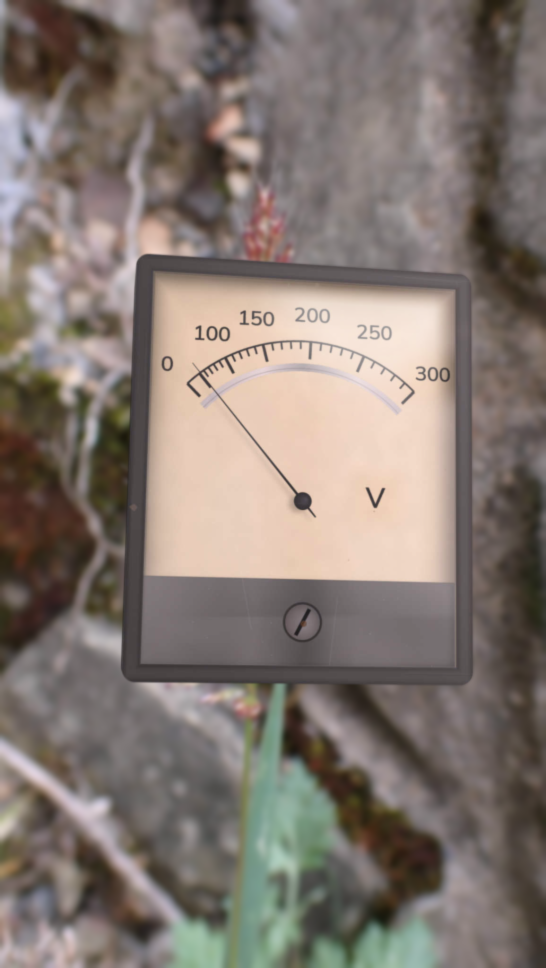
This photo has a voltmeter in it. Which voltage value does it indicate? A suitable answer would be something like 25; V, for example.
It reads 50; V
